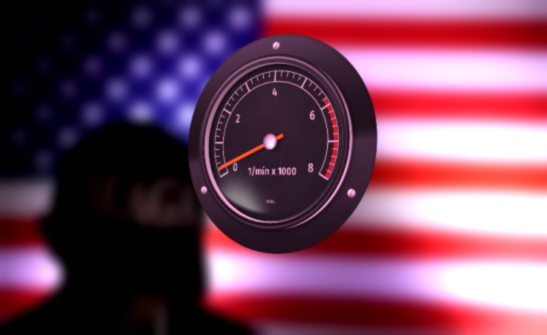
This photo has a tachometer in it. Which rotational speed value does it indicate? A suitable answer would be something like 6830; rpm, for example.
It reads 200; rpm
